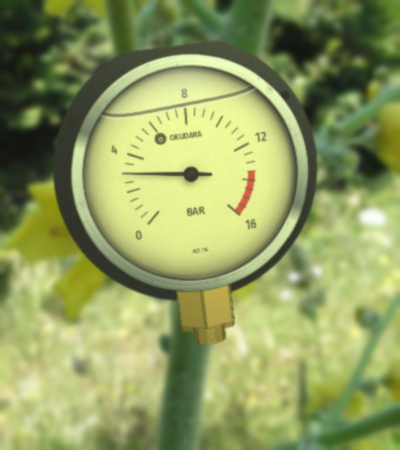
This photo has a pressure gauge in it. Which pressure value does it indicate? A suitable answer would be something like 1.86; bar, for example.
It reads 3; bar
